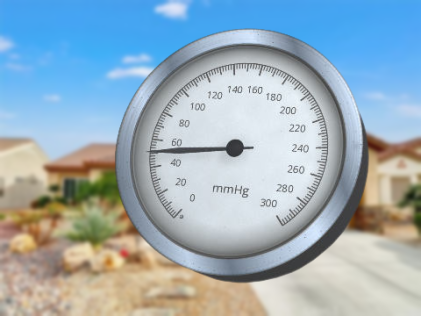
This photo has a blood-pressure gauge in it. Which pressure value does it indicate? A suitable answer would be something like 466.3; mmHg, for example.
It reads 50; mmHg
